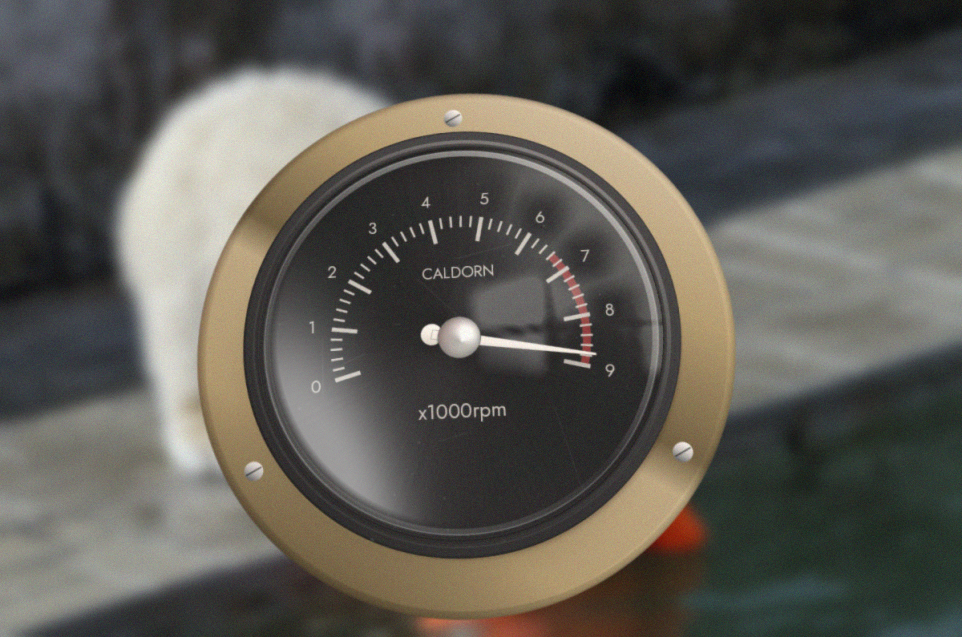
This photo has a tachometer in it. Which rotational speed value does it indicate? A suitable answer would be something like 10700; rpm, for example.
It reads 8800; rpm
